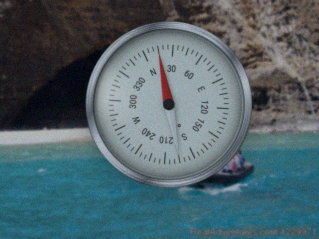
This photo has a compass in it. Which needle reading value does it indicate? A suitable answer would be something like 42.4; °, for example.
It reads 15; °
